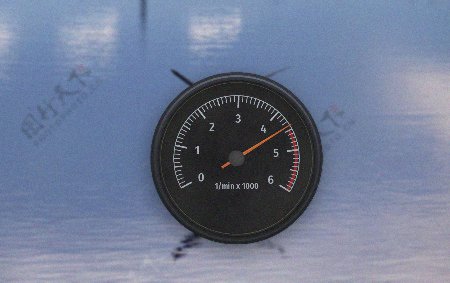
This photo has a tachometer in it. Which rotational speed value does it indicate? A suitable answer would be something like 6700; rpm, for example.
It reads 4400; rpm
